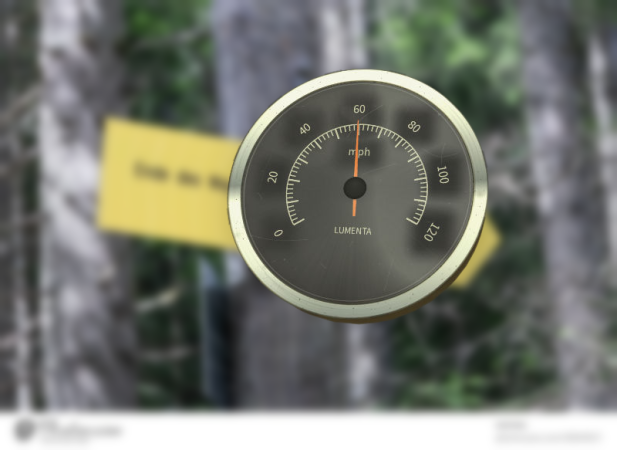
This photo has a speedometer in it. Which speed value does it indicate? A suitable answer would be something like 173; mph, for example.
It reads 60; mph
